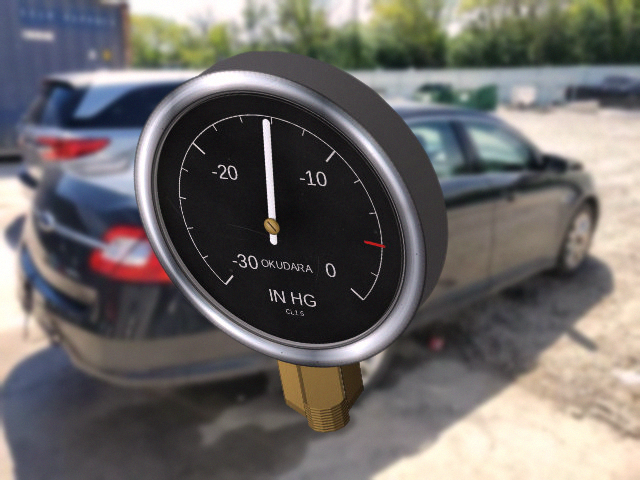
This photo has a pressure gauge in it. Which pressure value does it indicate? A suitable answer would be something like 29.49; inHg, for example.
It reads -14; inHg
